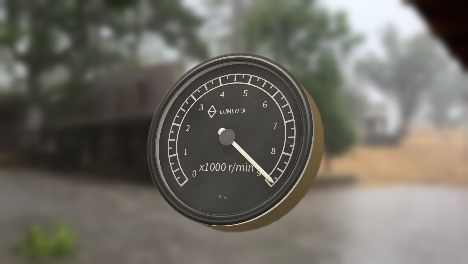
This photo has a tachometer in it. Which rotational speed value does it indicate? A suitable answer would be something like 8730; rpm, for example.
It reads 8875; rpm
